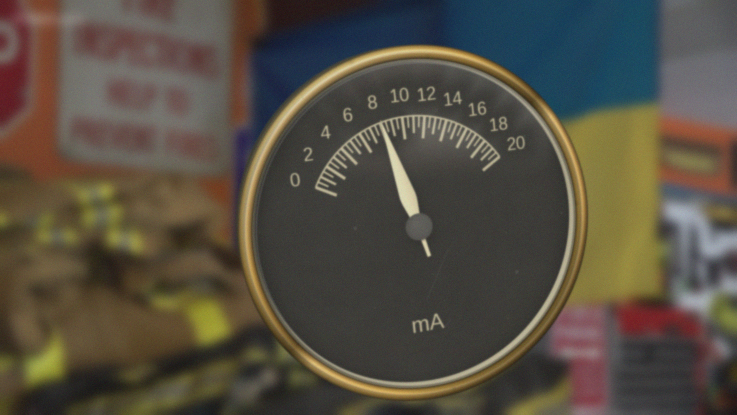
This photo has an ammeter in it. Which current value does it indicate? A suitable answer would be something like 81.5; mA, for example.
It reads 8; mA
